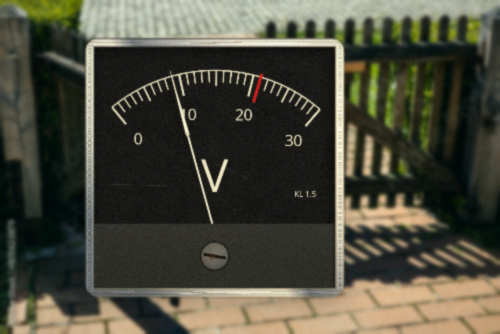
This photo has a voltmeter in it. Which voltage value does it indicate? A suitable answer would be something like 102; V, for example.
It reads 9; V
